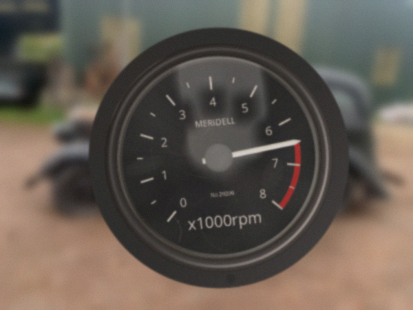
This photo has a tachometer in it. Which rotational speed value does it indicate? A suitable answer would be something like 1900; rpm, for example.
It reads 6500; rpm
